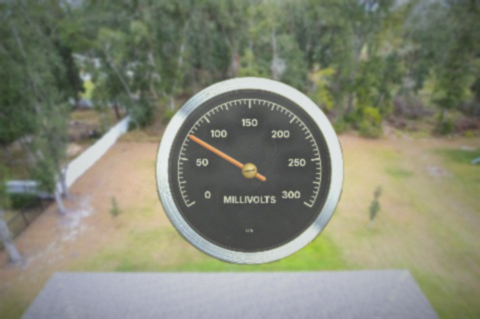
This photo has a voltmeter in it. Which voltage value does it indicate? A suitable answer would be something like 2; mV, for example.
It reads 75; mV
